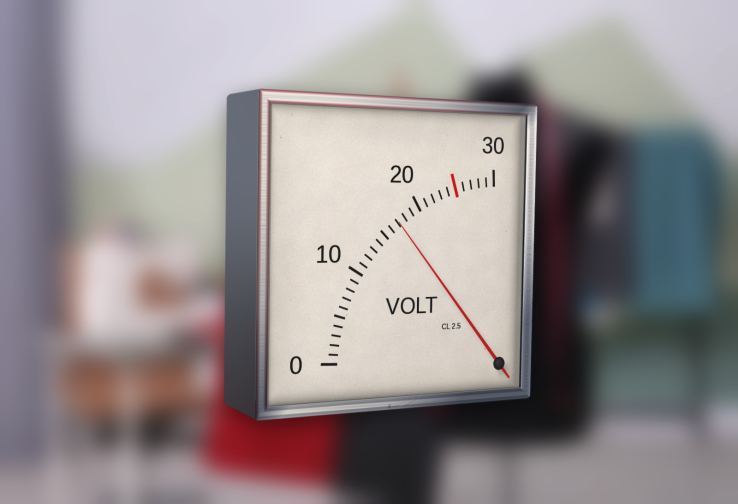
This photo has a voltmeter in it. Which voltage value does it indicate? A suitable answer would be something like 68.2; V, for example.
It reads 17; V
